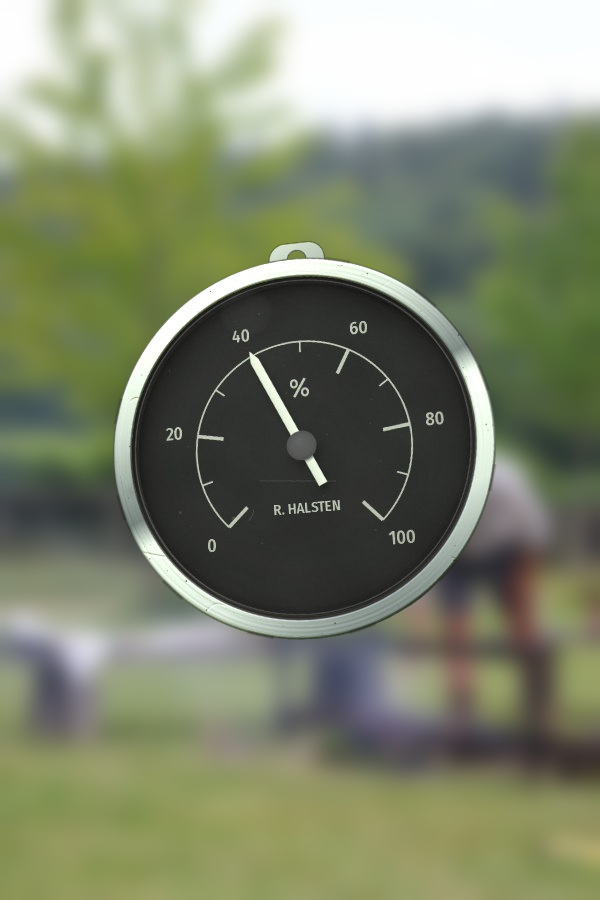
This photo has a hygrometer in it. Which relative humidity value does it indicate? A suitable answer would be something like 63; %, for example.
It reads 40; %
